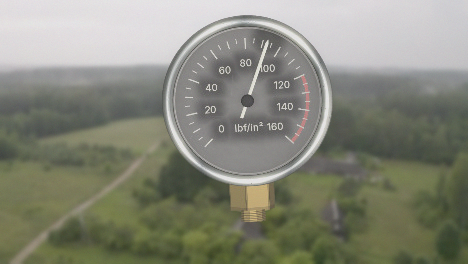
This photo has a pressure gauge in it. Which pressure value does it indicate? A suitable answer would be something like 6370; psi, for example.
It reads 92.5; psi
